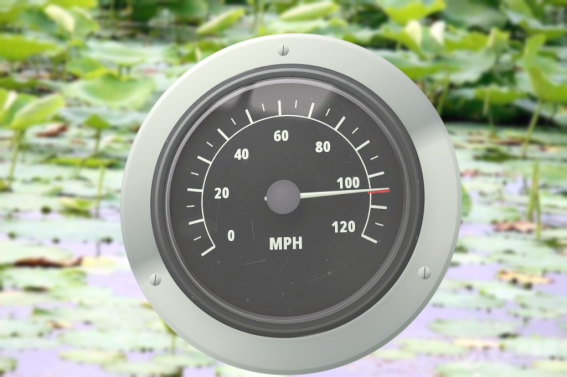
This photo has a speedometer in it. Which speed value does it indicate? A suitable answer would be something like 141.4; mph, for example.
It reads 105; mph
